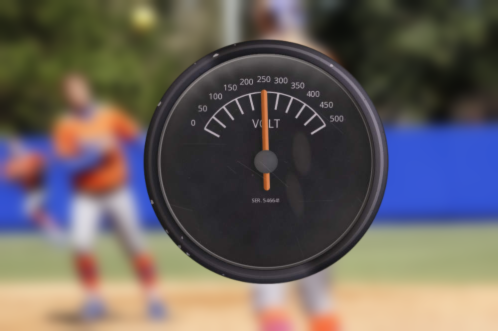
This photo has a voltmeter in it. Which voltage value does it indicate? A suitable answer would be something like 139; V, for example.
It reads 250; V
